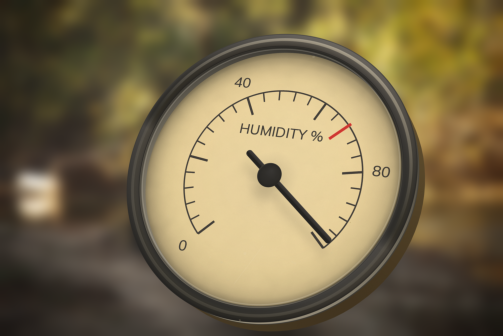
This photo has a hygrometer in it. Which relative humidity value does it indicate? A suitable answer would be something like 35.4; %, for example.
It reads 98; %
